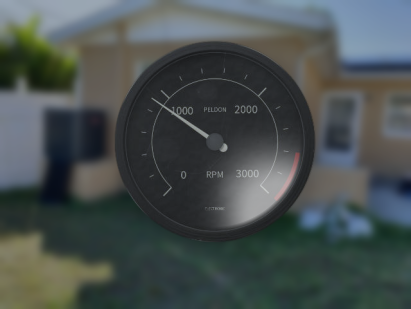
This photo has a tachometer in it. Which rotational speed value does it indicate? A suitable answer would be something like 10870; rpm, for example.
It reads 900; rpm
